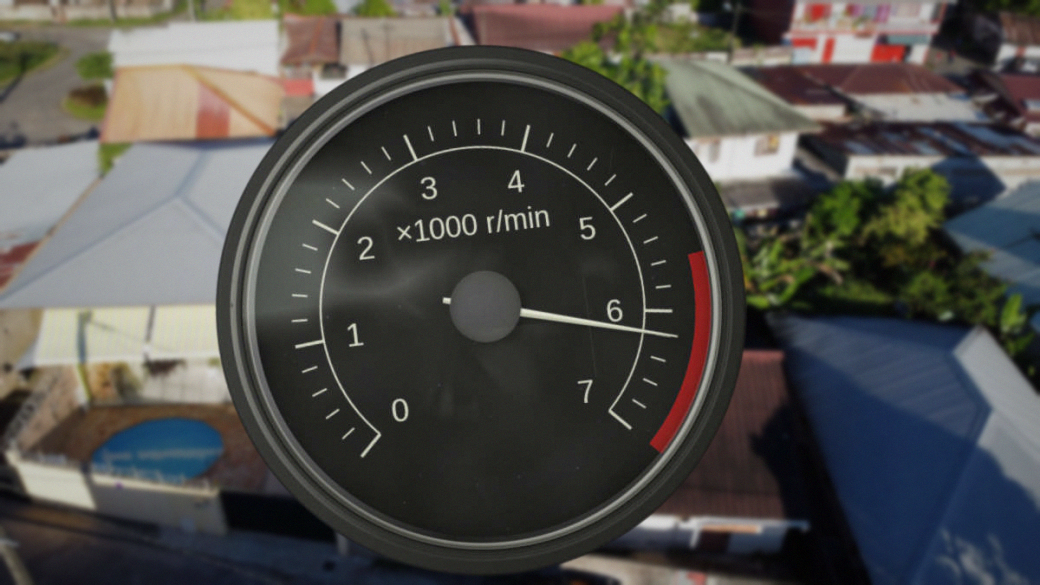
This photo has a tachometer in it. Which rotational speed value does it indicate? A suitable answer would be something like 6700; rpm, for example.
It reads 6200; rpm
